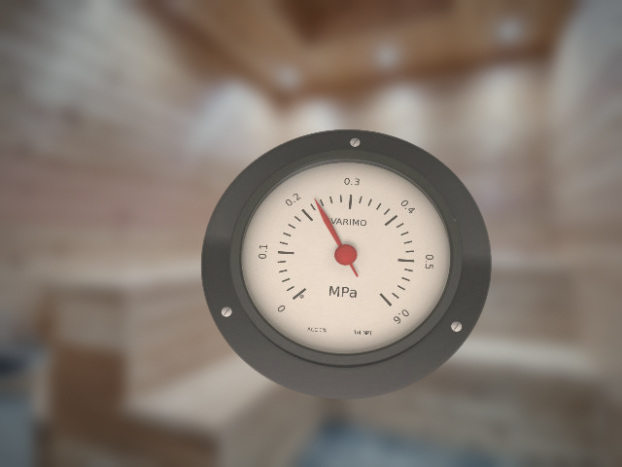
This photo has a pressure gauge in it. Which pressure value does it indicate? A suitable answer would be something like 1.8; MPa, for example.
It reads 0.23; MPa
